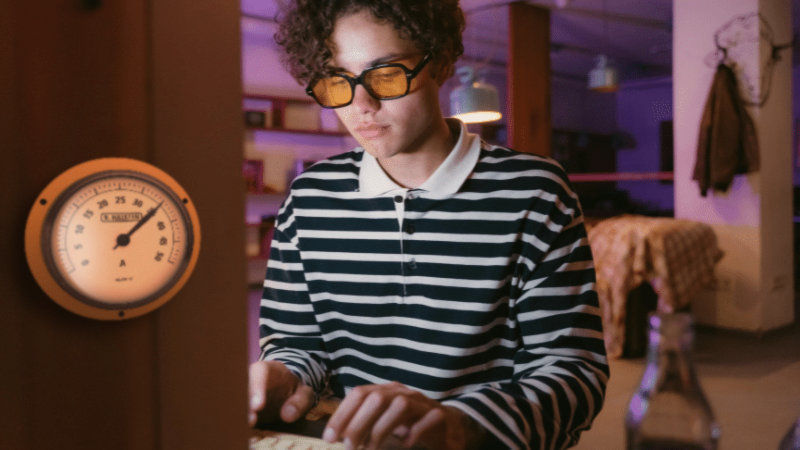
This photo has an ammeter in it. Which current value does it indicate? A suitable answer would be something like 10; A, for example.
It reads 35; A
